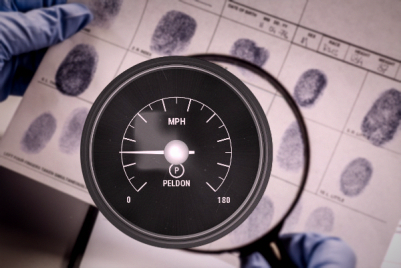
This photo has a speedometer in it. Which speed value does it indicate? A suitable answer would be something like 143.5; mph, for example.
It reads 30; mph
